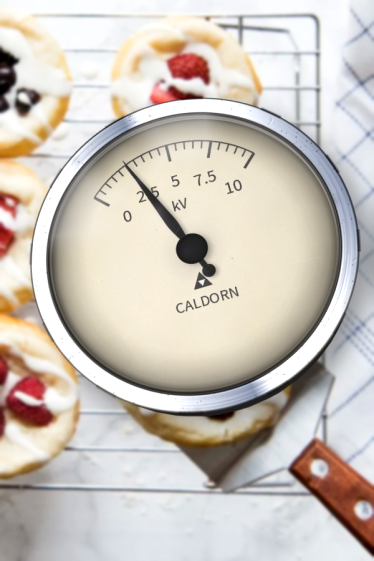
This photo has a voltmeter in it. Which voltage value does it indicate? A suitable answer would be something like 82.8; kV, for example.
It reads 2.5; kV
